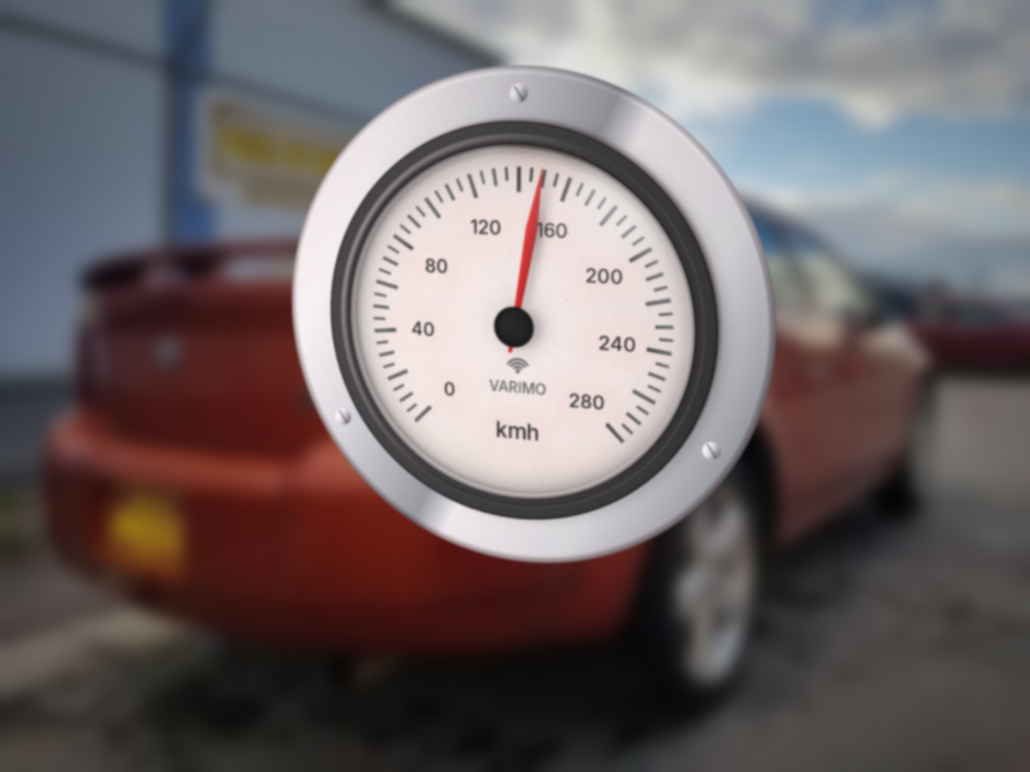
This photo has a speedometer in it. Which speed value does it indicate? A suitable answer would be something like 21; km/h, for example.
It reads 150; km/h
